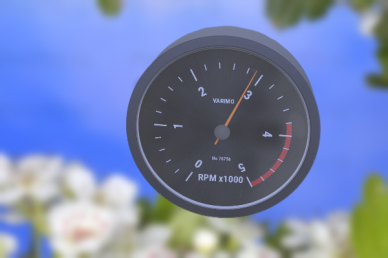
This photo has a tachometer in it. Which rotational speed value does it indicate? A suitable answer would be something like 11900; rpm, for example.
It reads 2900; rpm
